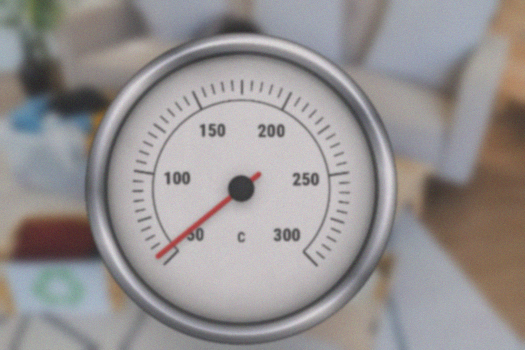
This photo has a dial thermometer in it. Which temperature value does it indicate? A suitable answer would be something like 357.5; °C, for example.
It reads 55; °C
